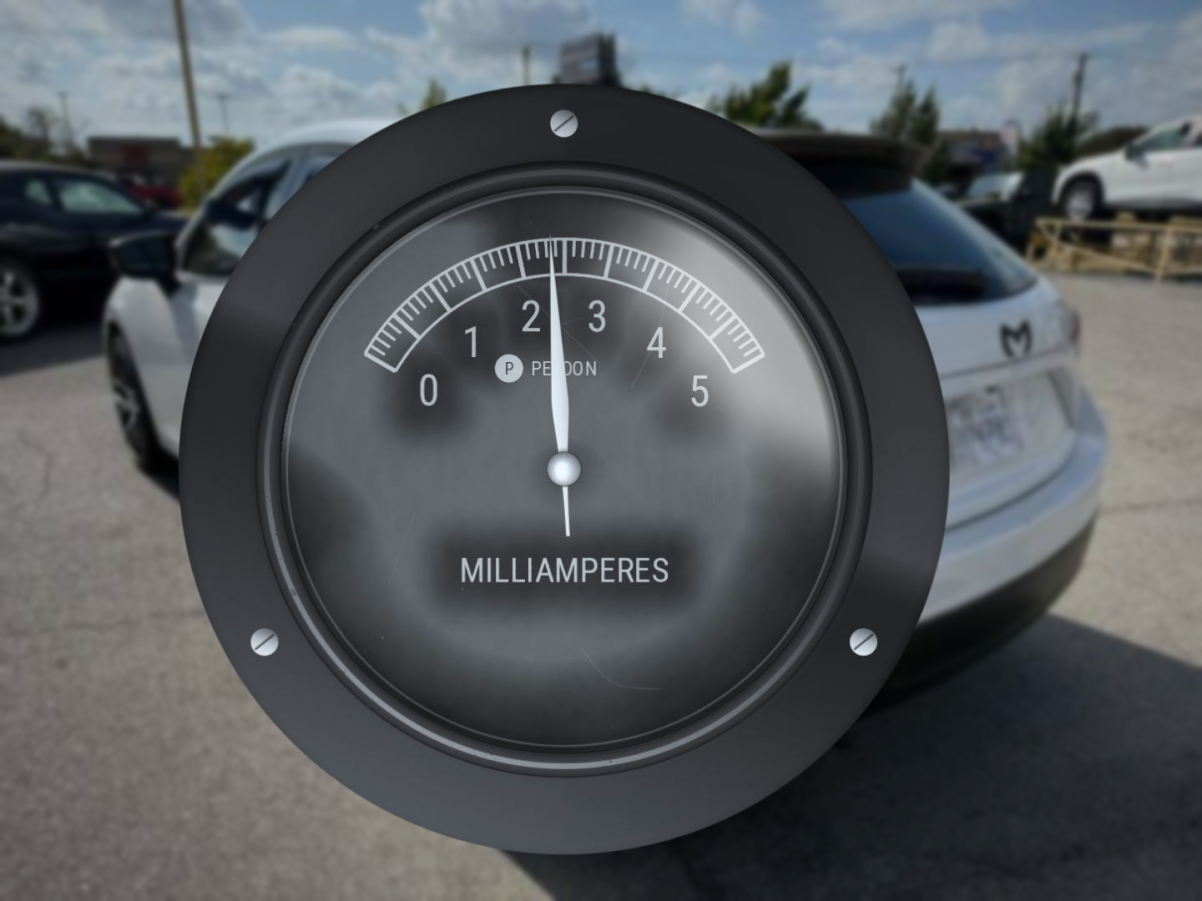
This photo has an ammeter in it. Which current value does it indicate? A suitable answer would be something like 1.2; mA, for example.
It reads 2.35; mA
